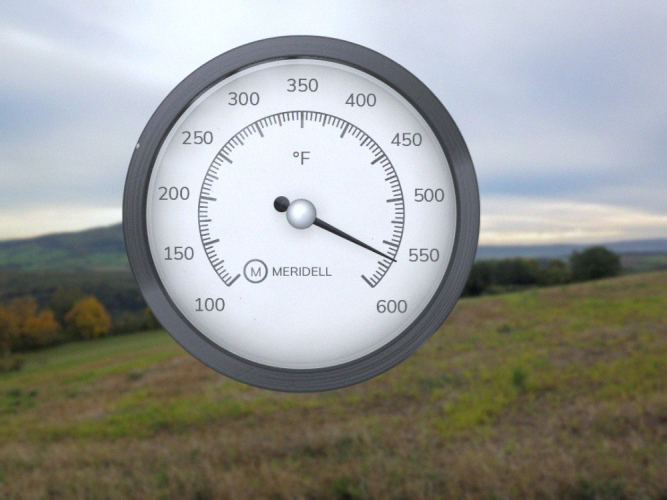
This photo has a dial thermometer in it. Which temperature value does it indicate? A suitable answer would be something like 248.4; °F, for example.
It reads 565; °F
